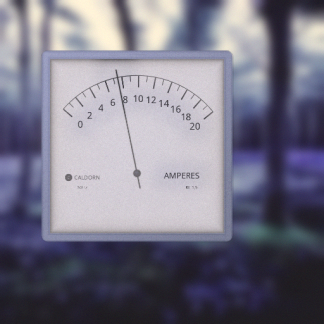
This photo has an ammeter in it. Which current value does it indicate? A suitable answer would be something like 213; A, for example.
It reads 7.5; A
